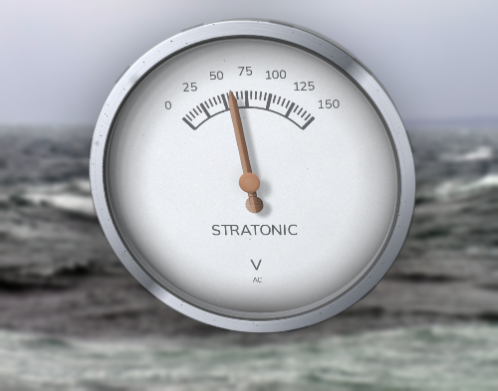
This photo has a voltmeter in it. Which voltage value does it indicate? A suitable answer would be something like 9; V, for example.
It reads 60; V
